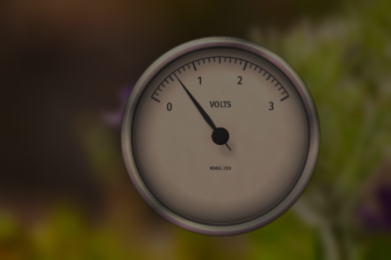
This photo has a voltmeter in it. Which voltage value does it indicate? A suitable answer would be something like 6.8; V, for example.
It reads 0.6; V
